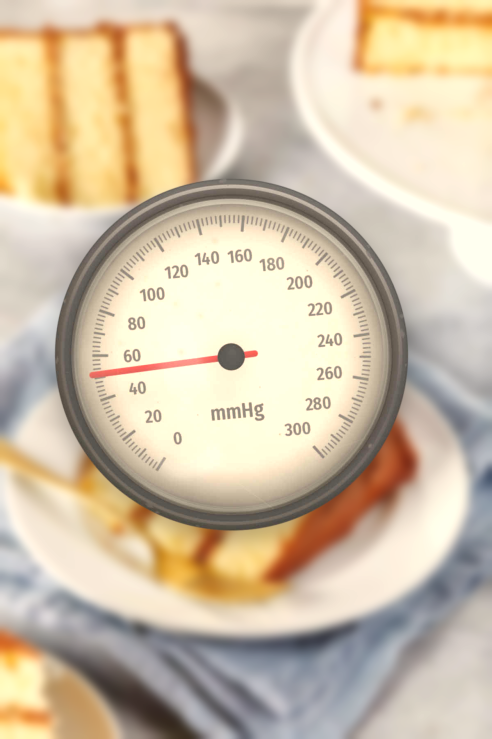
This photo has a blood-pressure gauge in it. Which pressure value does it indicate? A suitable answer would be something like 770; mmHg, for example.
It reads 52; mmHg
